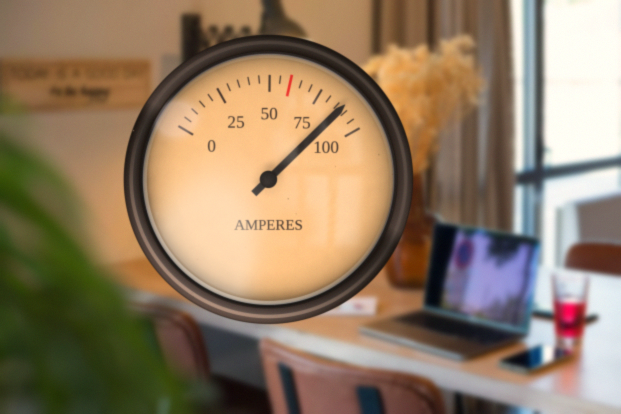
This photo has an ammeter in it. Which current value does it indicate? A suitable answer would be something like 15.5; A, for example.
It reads 87.5; A
